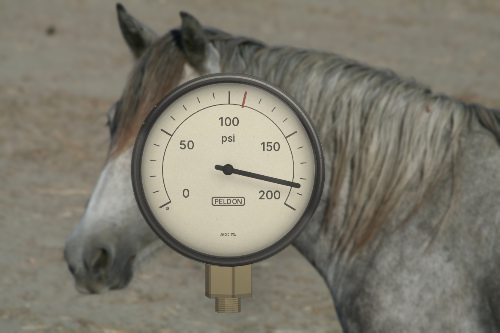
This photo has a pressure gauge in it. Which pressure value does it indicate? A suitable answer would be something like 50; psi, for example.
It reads 185; psi
